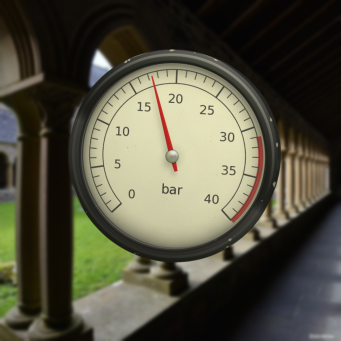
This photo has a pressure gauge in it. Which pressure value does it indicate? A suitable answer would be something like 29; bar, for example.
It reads 17.5; bar
